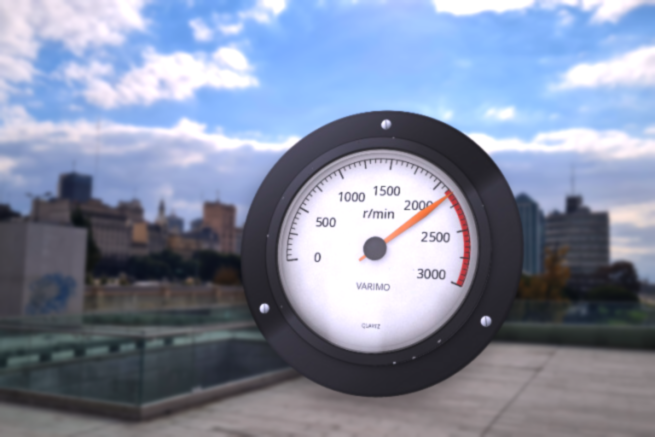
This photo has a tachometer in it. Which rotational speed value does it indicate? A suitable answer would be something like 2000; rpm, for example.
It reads 2150; rpm
